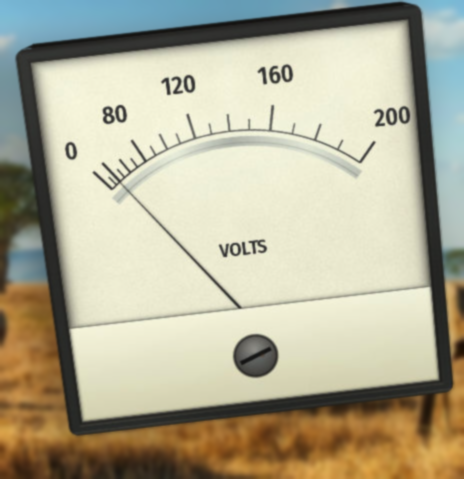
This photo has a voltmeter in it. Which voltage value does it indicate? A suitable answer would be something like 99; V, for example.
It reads 40; V
